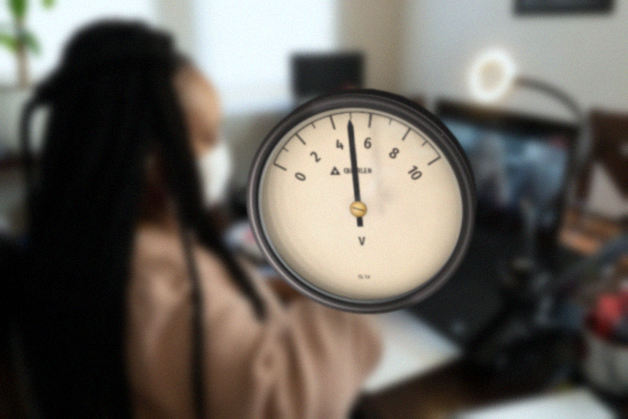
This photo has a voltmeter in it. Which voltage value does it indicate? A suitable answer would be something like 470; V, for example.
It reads 5; V
